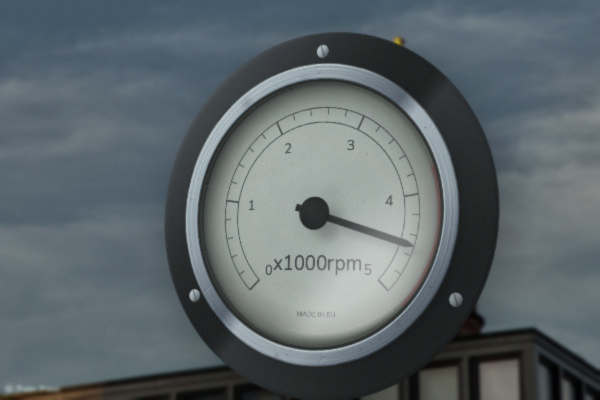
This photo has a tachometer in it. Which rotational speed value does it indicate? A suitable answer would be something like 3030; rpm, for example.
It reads 4500; rpm
